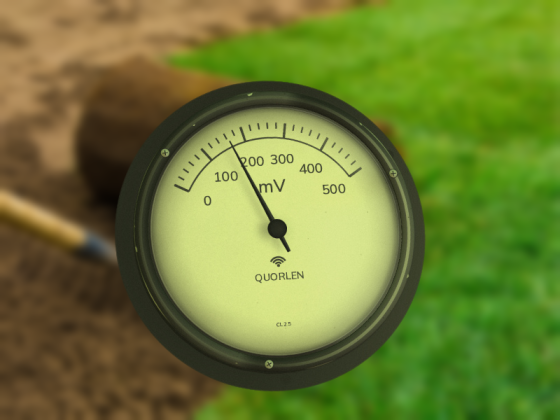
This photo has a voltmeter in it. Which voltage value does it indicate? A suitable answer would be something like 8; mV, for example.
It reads 160; mV
